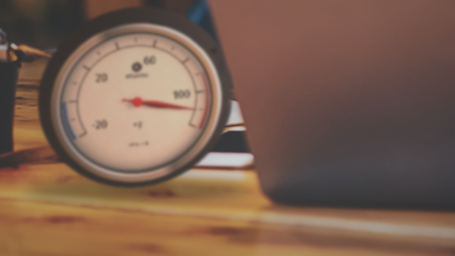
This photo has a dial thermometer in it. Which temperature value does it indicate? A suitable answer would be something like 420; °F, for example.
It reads 110; °F
